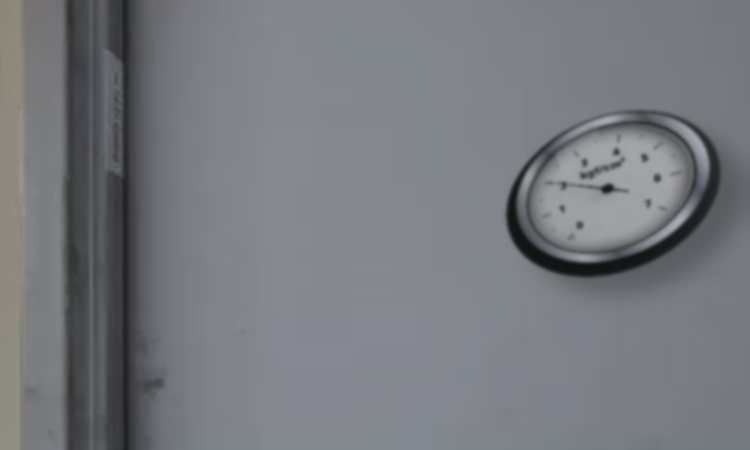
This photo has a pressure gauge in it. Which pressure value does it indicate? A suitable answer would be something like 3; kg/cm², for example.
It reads 2; kg/cm²
